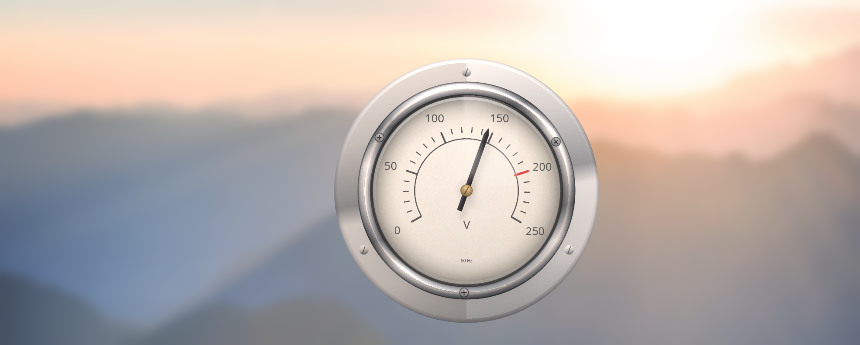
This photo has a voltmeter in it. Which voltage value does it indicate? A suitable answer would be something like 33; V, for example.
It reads 145; V
